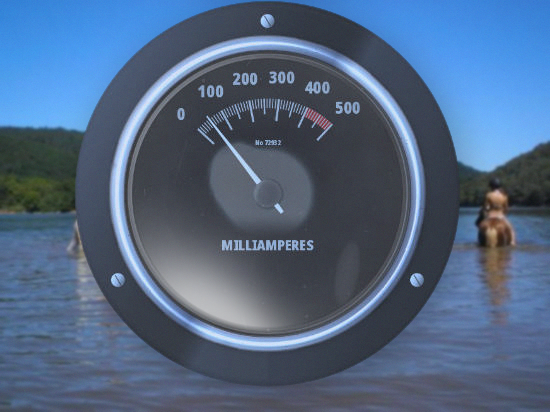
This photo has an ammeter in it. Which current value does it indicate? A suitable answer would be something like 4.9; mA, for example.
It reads 50; mA
